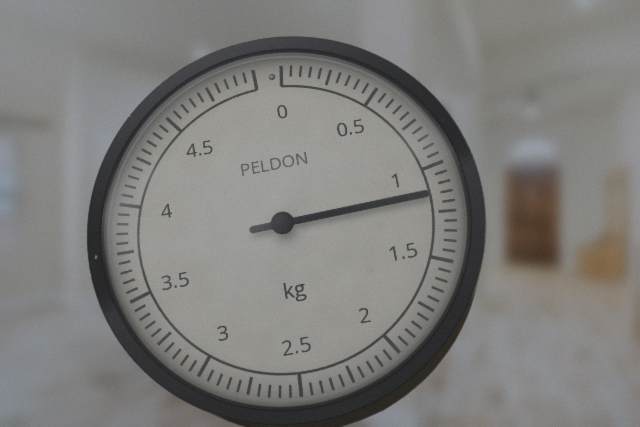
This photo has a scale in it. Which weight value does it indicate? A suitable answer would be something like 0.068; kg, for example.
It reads 1.15; kg
